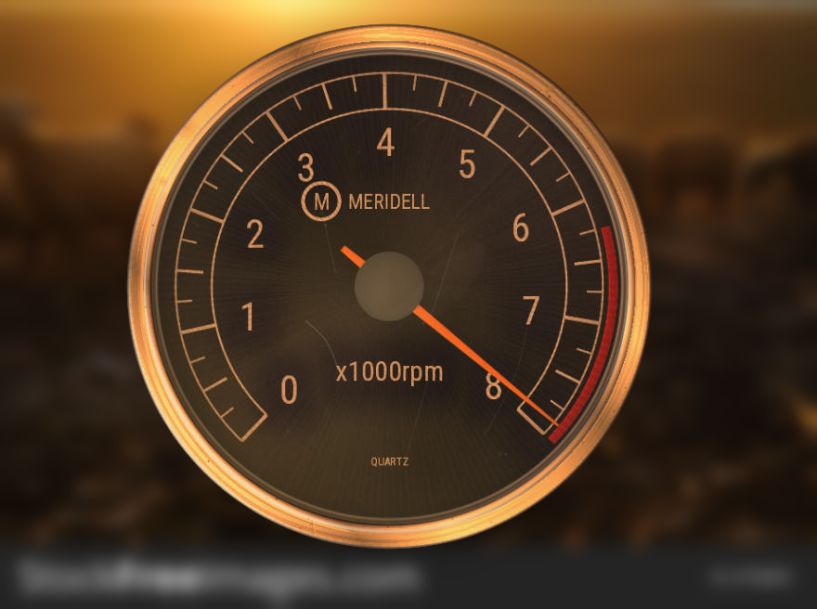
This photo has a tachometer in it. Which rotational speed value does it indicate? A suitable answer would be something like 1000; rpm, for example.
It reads 7875; rpm
